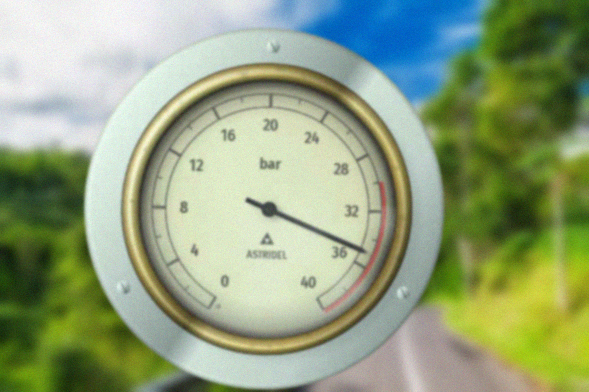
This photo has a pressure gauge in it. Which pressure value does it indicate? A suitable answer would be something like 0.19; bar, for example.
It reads 35; bar
